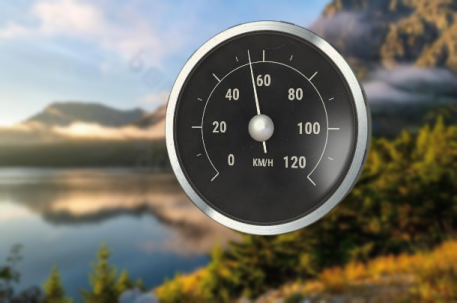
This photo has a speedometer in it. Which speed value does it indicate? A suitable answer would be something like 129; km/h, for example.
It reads 55; km/h
